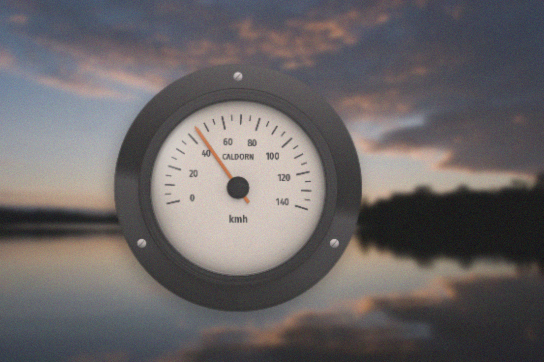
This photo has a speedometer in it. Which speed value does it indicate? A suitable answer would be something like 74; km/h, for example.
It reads 45; km/h
